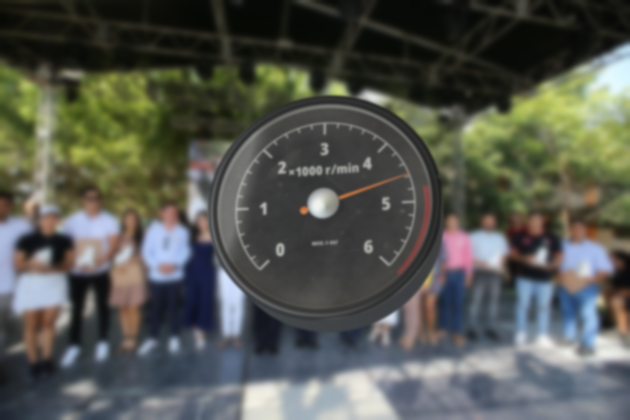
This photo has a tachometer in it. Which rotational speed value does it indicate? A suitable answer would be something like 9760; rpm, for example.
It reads 4600; rpm
